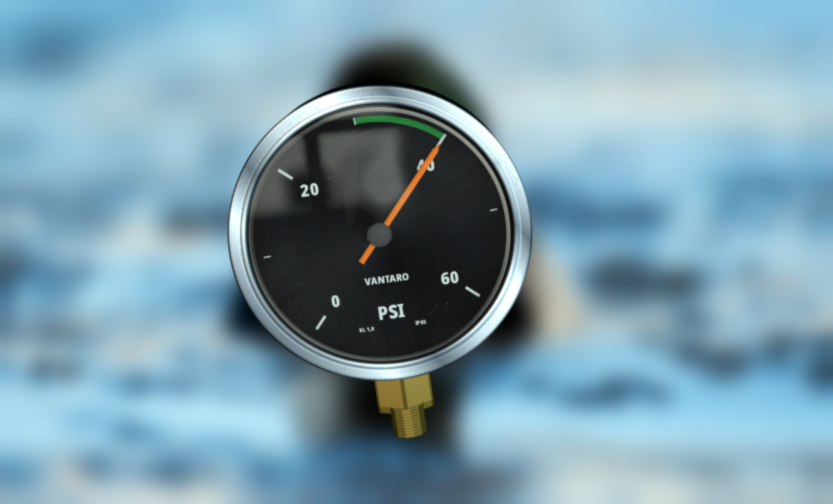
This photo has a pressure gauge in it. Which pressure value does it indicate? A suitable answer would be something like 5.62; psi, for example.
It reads 40; psi
